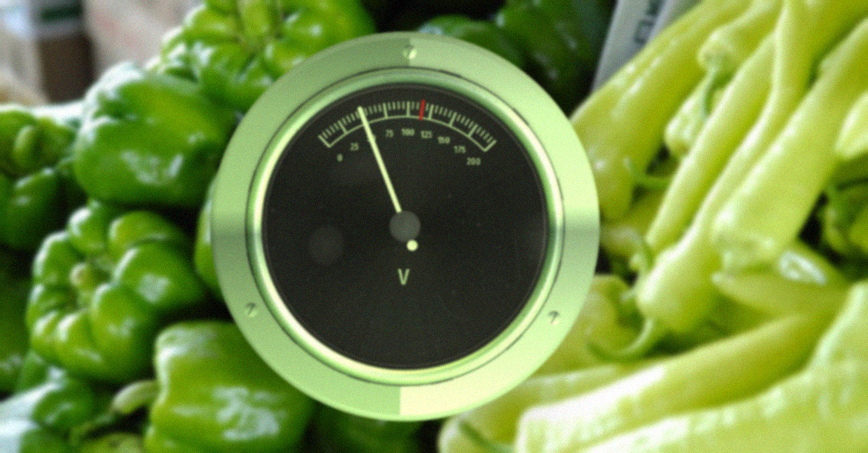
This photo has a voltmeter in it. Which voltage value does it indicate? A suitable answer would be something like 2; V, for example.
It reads 50; V
